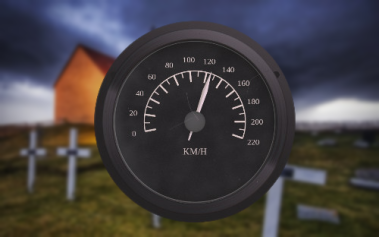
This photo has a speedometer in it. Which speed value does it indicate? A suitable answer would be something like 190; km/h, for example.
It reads 125; km/h
